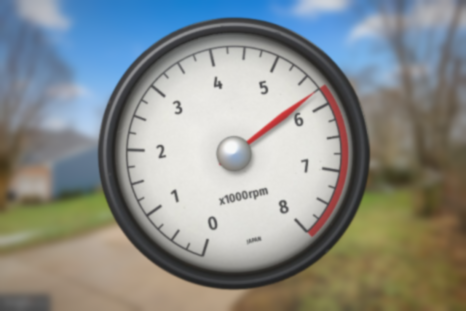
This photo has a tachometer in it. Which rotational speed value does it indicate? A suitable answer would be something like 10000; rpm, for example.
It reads 5750; rpm
